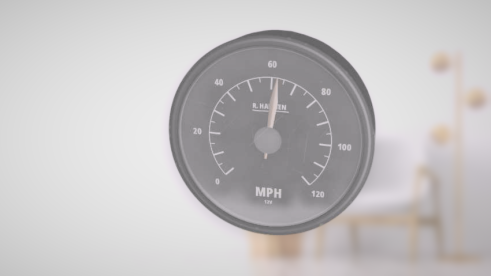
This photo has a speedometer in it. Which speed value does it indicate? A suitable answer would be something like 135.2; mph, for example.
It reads 62.5; mph
